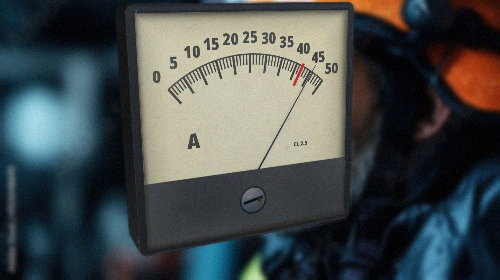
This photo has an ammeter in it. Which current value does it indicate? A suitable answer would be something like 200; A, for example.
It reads 45; A
